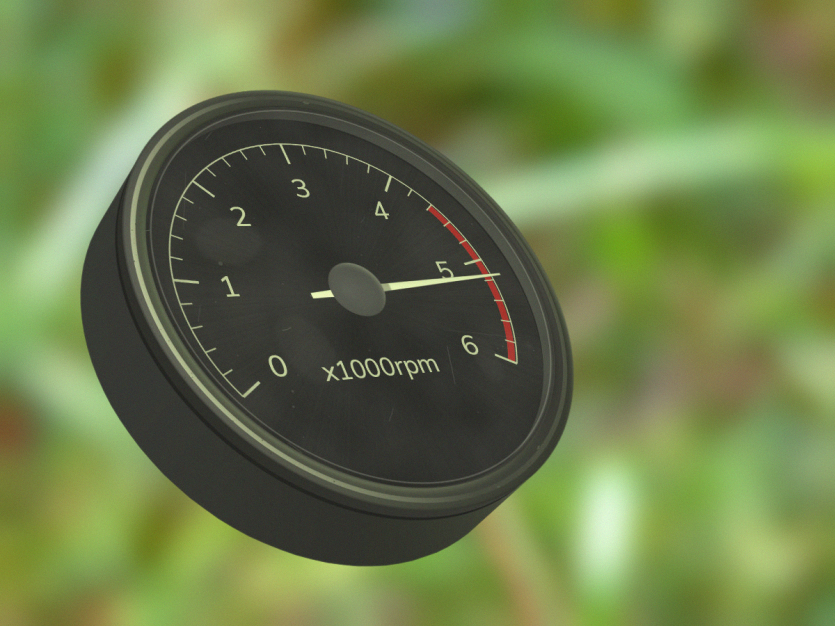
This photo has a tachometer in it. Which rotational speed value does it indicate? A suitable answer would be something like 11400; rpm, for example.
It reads 5200; rpm
